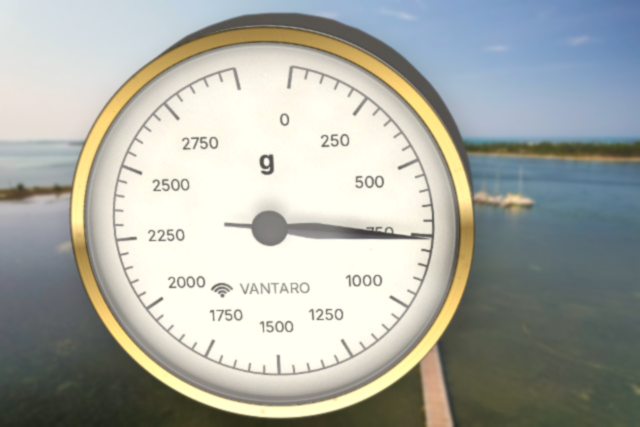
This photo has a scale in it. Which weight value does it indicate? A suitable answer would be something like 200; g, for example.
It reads 750; g
